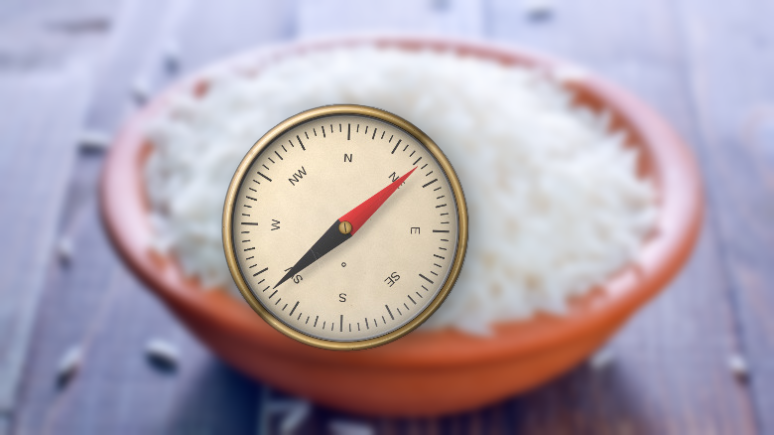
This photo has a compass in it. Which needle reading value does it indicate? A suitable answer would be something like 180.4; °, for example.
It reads 47.5; °
